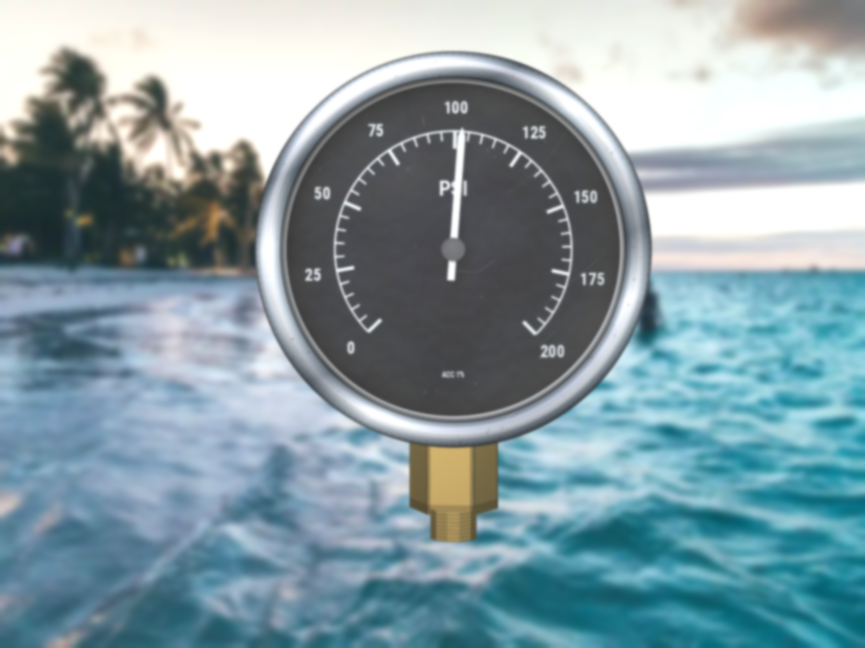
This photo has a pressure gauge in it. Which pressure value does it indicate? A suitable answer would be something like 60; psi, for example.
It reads 102.5; psi
